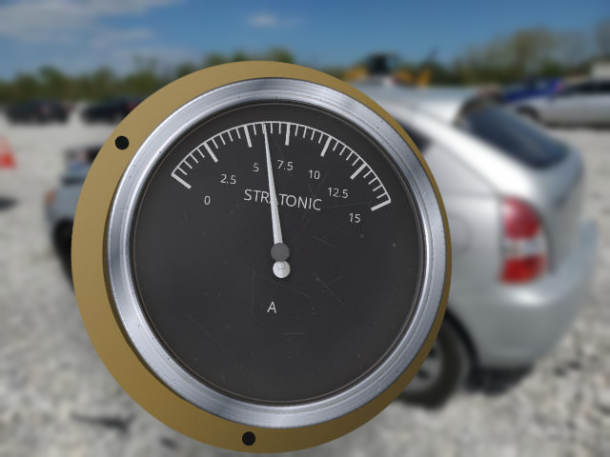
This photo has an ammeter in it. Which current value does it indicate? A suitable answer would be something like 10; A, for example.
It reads 6; A
